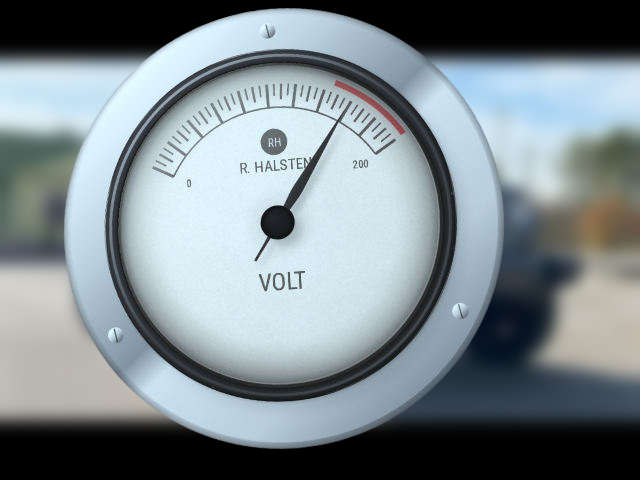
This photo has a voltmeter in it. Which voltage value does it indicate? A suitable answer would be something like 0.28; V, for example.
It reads 160; V
